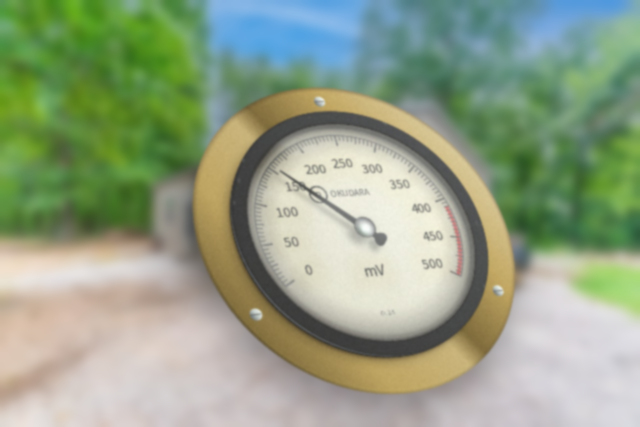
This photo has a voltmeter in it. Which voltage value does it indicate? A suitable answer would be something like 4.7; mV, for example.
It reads 150; mV
